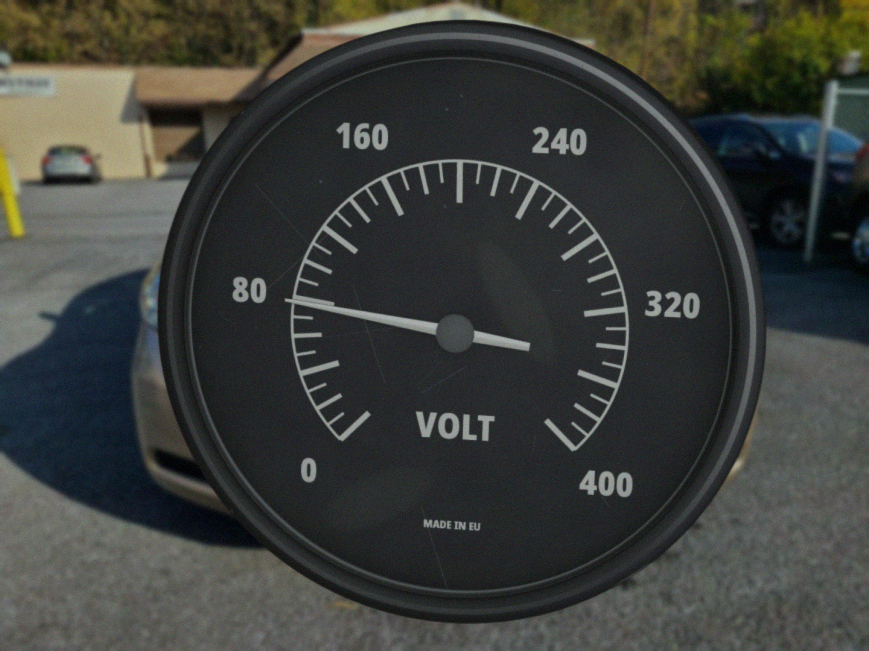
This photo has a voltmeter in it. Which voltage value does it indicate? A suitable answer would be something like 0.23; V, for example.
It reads 80; V
